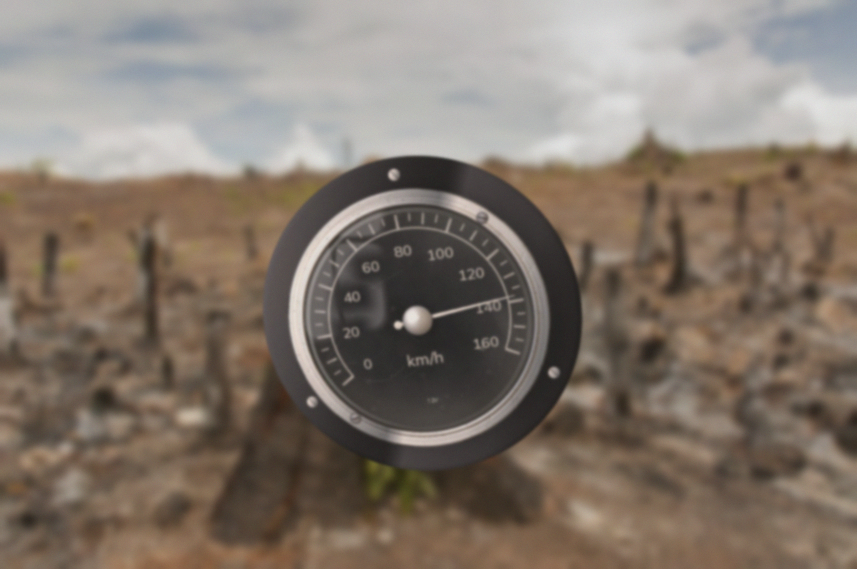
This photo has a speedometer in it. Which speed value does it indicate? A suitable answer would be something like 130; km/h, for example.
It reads 137.5; km/h
